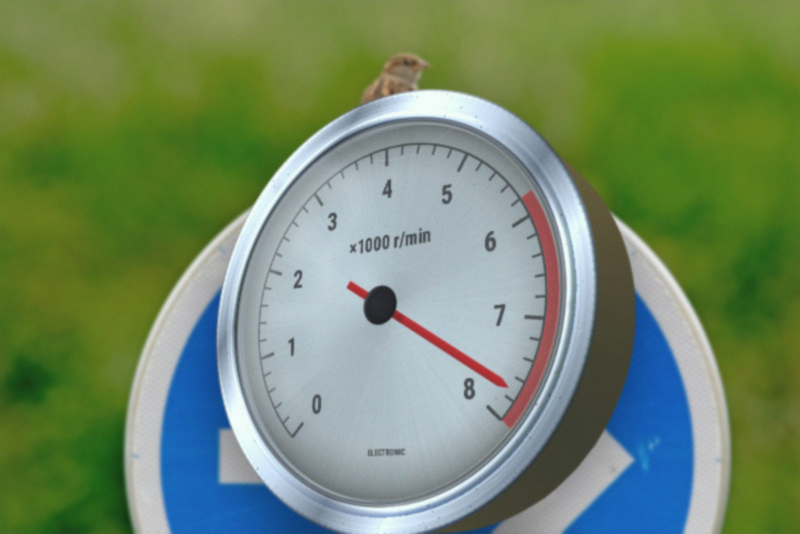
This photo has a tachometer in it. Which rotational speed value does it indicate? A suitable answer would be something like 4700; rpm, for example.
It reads 7700; rpm
